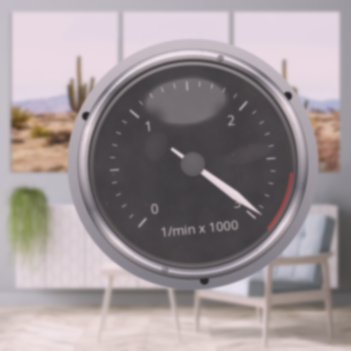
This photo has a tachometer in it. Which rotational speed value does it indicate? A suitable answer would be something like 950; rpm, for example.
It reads 2950; rpm
